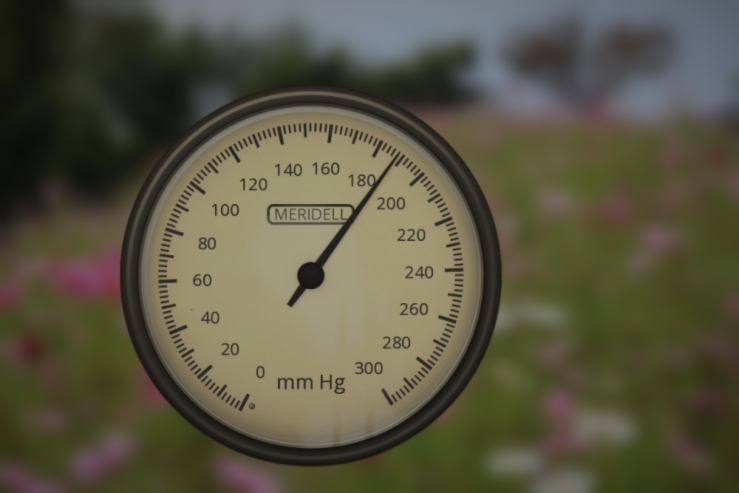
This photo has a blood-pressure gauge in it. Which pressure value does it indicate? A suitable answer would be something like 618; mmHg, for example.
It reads 188; mmHg
